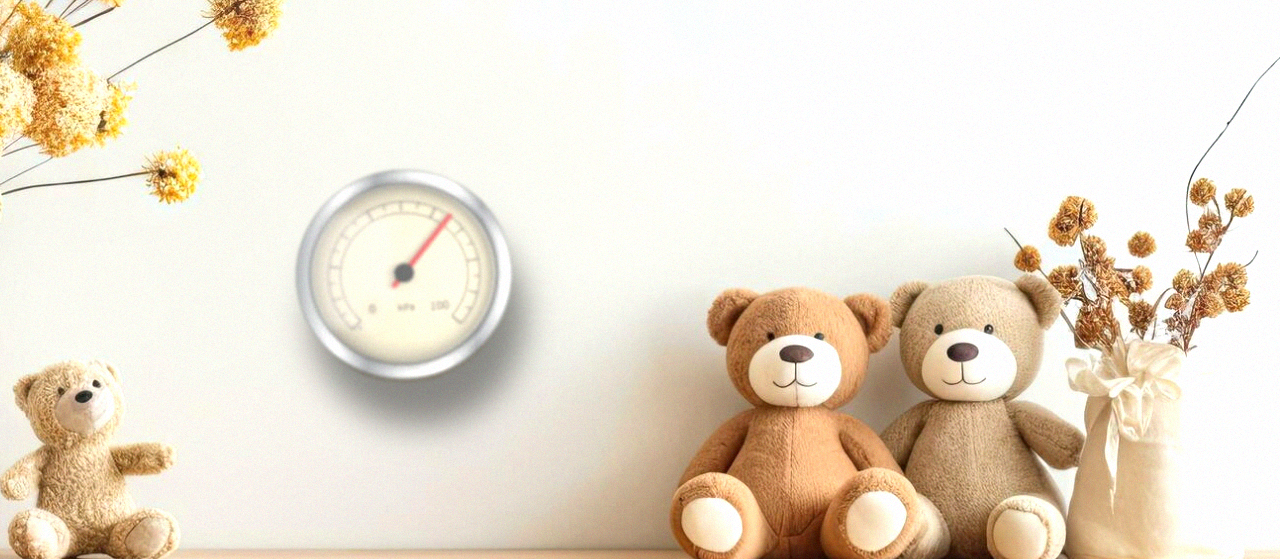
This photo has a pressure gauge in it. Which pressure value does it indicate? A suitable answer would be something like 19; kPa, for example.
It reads 65; kPa
